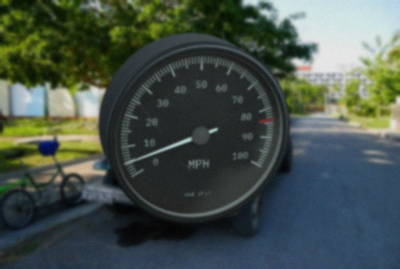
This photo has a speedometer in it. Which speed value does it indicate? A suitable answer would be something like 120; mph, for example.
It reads 5; mph
